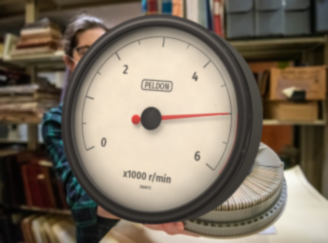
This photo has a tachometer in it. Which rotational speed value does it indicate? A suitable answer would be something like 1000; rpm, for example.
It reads 5000; rpm
